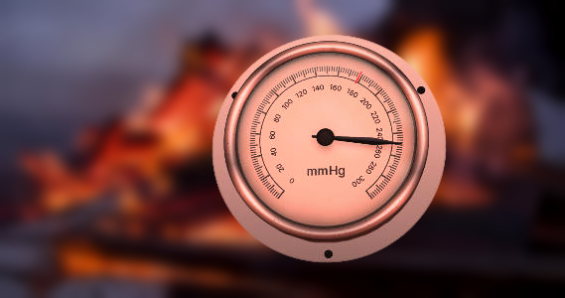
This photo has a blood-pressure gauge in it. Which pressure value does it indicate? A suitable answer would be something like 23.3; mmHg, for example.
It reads 250; mmHg
